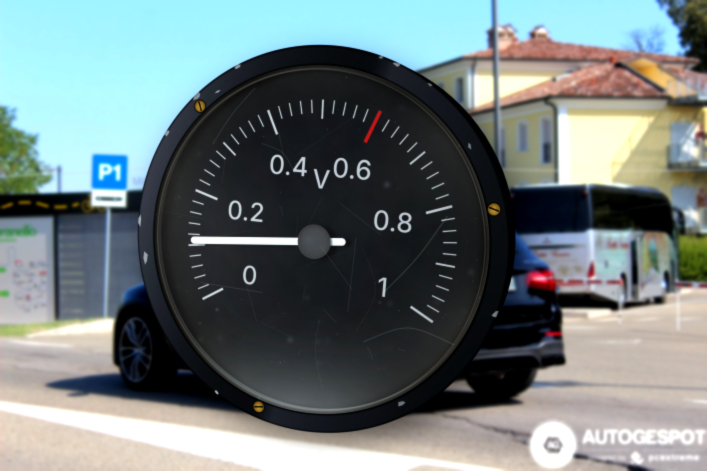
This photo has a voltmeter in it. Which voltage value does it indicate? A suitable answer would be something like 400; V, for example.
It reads 0.11; V
